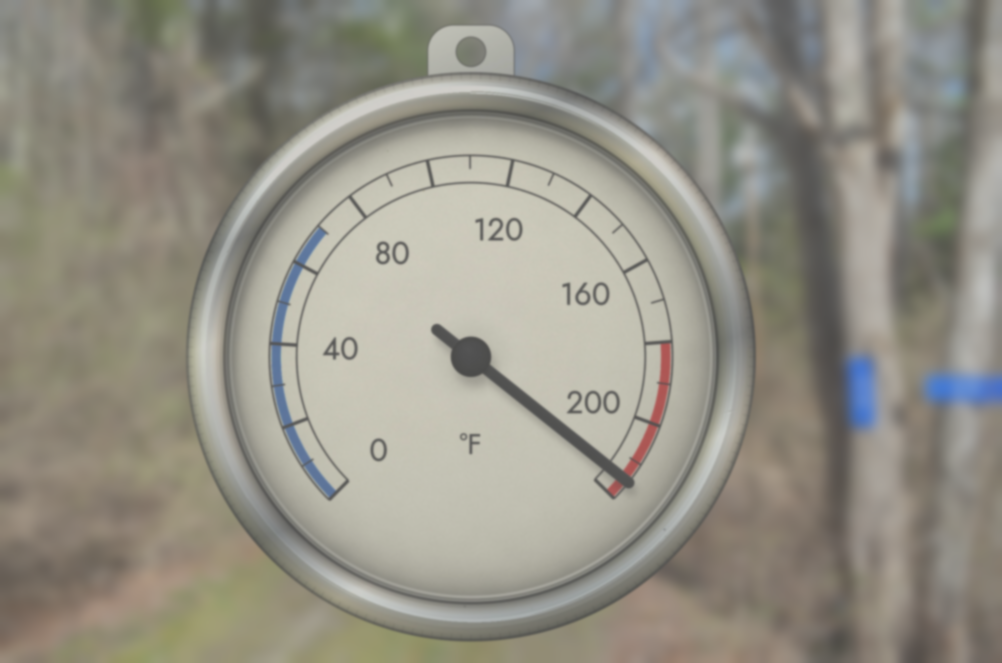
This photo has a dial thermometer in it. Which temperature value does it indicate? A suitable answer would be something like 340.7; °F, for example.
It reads 215; °F
